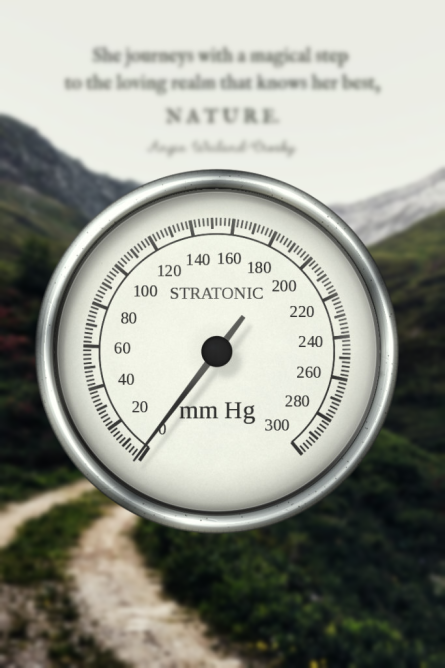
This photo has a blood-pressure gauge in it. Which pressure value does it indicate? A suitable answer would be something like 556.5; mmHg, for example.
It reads 2; mmHg
